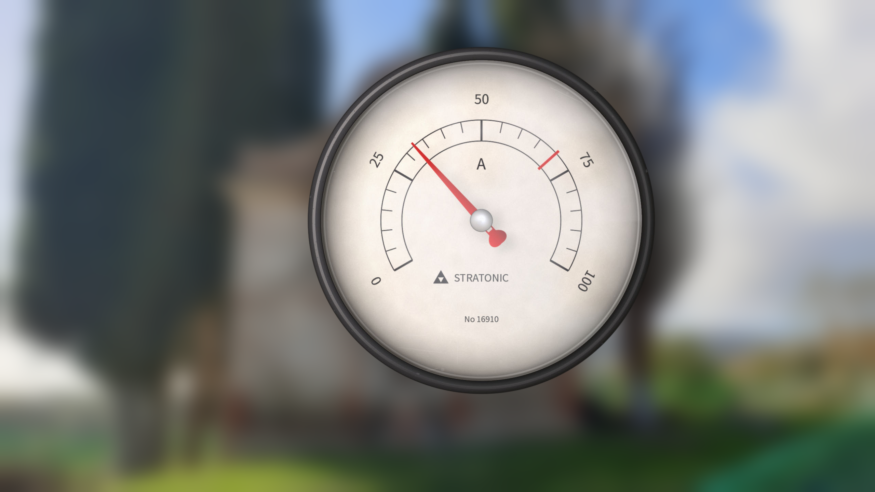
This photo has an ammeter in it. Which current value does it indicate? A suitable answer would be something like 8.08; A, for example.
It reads 32.5; A
